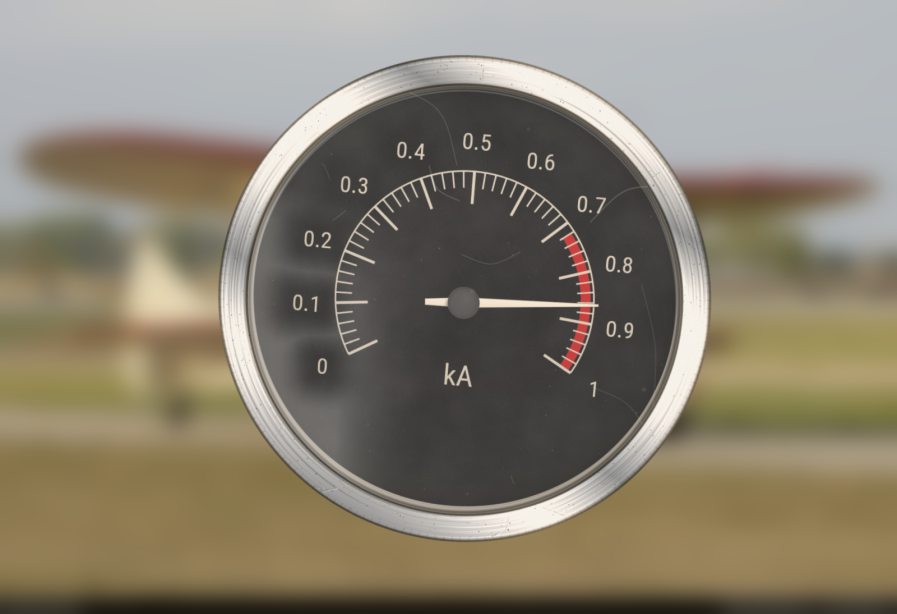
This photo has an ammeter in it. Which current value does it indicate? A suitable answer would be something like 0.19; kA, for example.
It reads 0.86; kA
